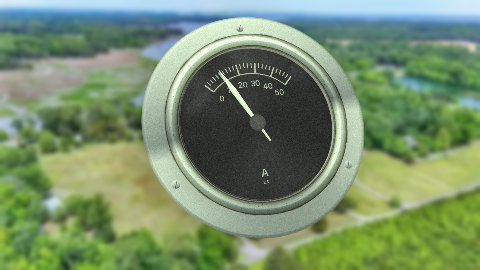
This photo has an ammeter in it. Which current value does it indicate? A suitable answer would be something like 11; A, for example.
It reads 10; A
